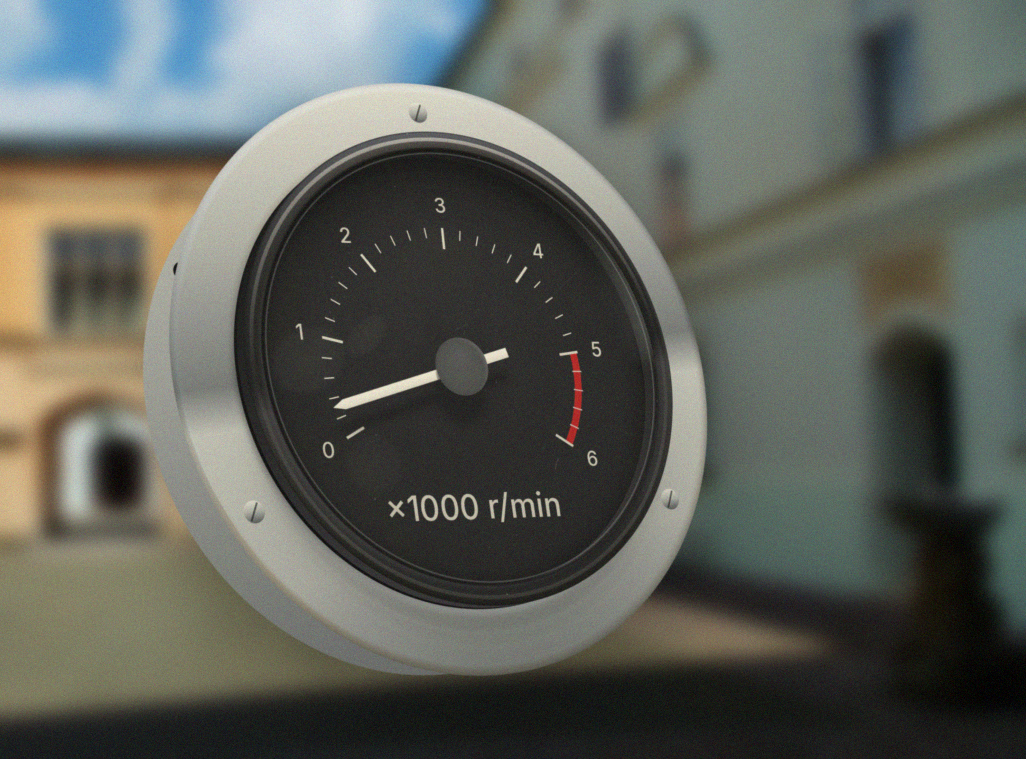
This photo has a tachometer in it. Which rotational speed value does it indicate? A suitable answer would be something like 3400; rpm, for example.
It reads 300; rpm
